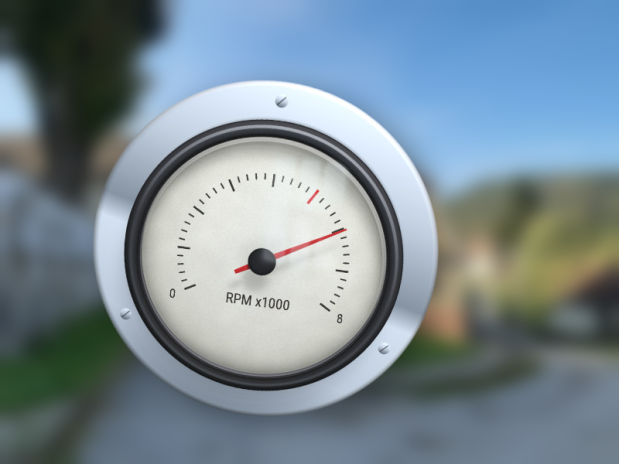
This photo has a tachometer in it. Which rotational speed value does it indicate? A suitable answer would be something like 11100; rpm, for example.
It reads 6000; rpm
